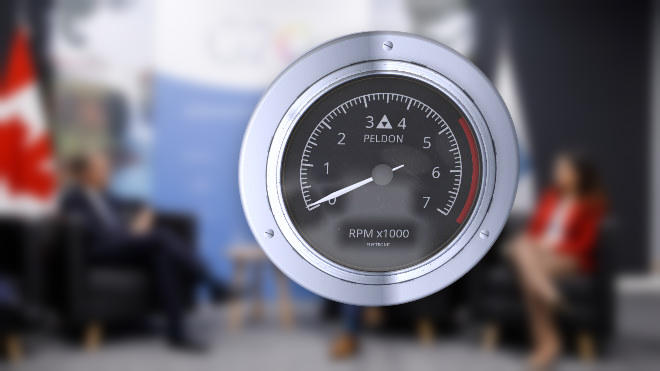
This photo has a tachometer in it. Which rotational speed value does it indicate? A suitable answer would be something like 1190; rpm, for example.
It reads 100; rpm
